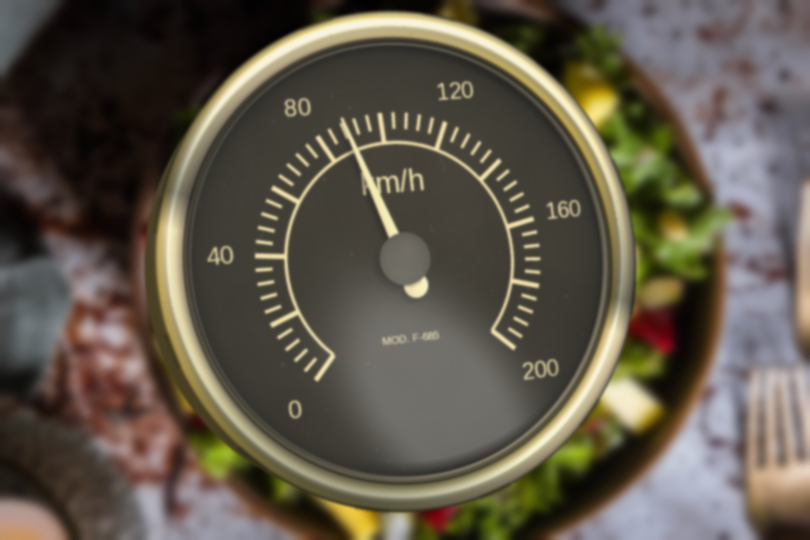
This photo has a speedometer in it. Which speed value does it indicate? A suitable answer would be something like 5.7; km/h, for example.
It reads 88; km/h
